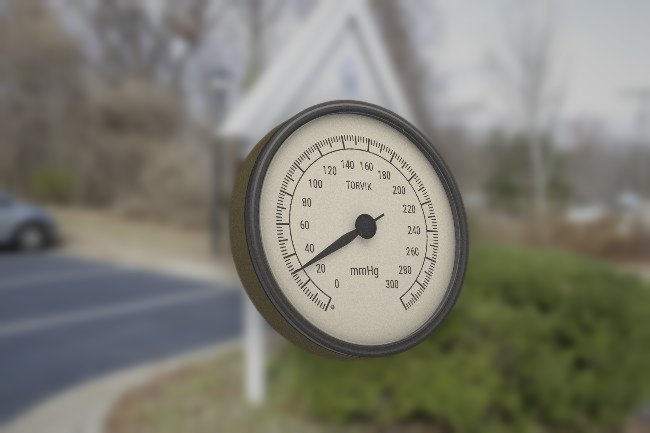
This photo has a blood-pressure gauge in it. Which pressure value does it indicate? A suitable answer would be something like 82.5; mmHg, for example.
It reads 30; mmHg
